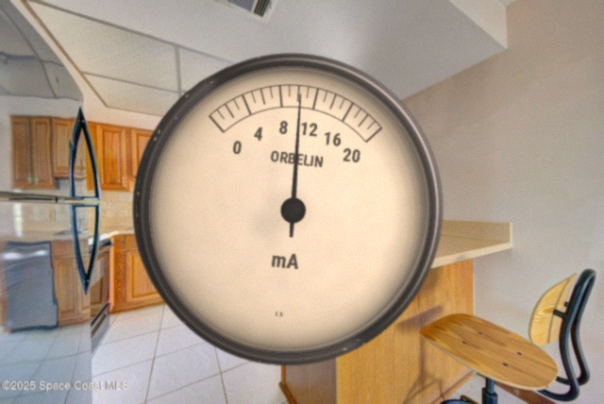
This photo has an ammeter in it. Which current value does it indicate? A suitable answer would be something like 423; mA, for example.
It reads 10; mA
